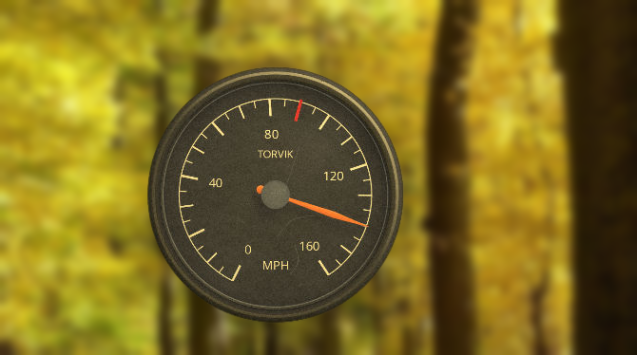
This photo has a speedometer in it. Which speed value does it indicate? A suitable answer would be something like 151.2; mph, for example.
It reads 140; mph
